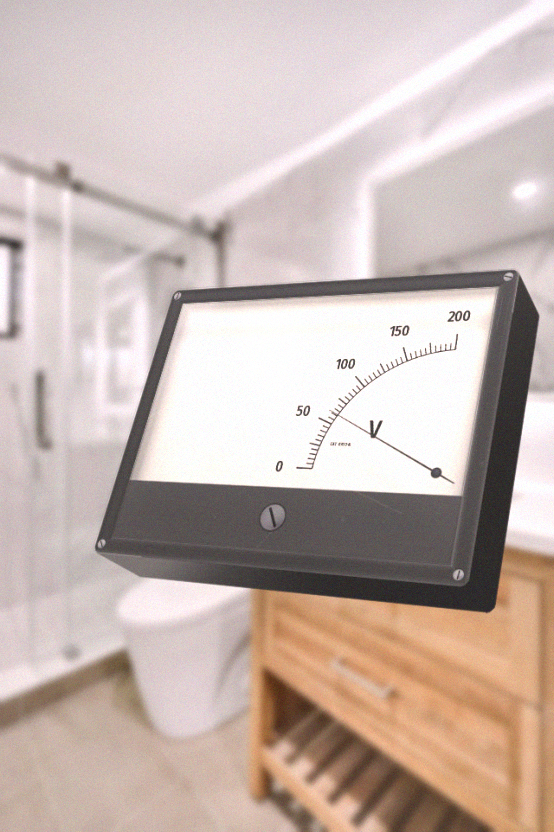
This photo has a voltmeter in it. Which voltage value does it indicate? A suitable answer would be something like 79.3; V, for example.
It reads 60; V
